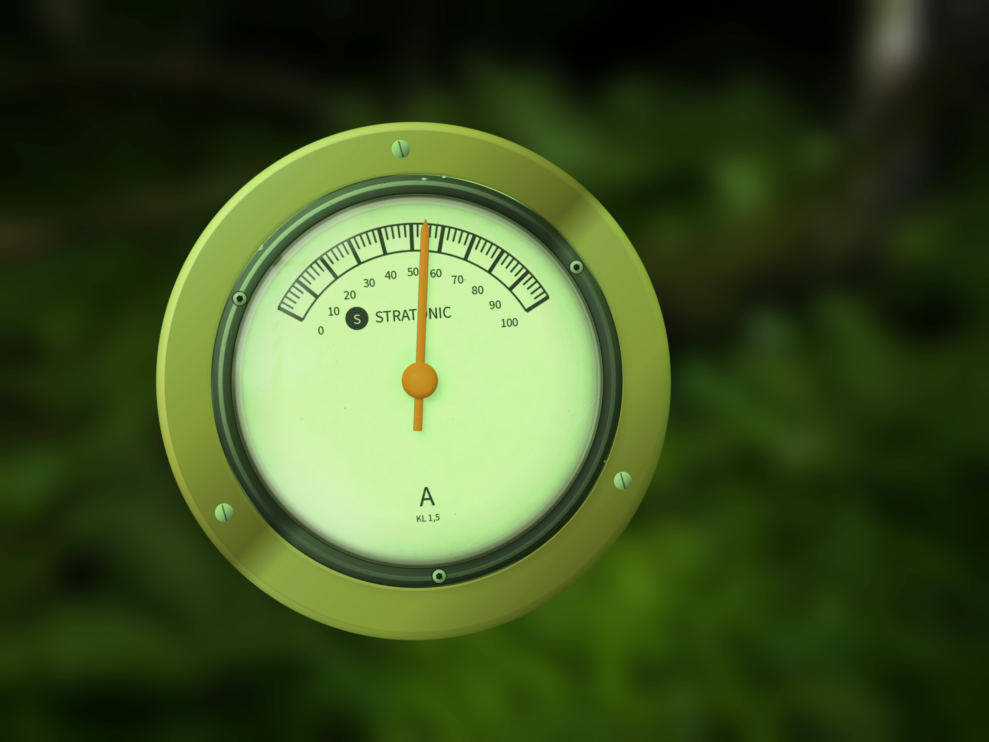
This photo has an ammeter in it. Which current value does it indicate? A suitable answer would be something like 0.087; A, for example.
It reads 54; A
